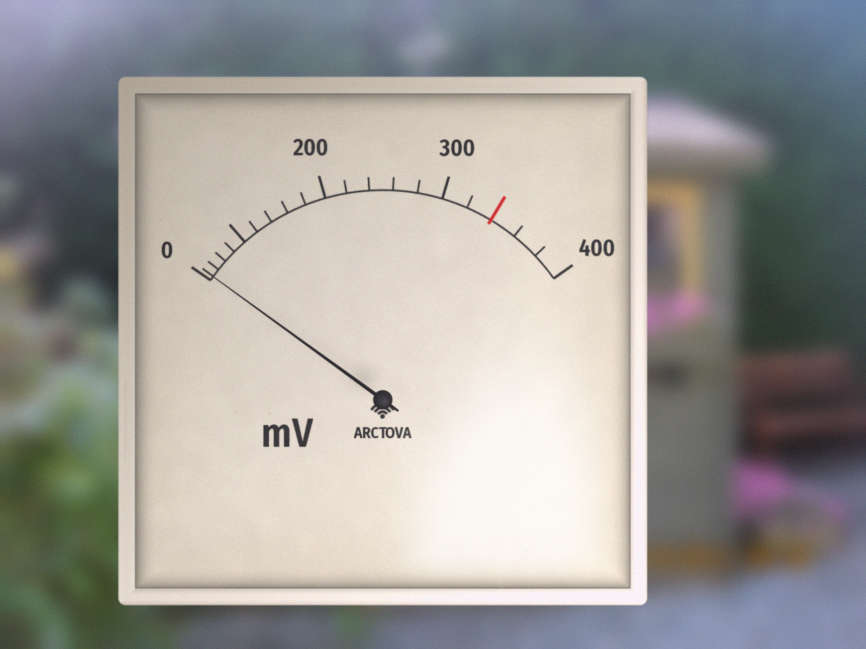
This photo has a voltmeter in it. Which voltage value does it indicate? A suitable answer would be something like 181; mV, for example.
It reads 20; mV
